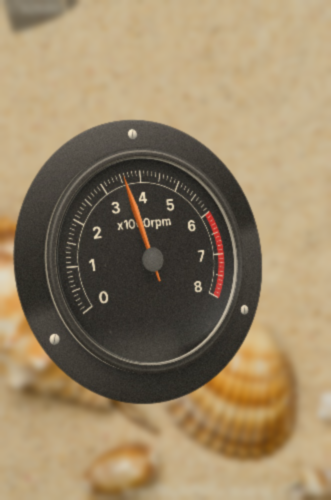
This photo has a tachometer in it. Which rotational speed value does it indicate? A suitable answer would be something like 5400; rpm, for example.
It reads 3500; rpm
